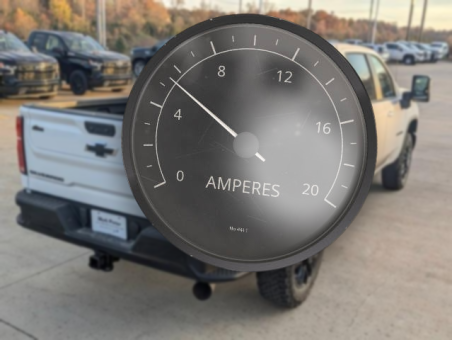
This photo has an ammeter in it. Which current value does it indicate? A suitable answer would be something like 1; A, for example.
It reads 5.5; A
